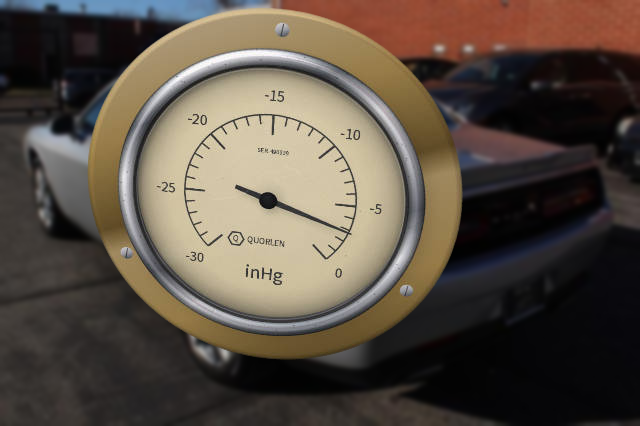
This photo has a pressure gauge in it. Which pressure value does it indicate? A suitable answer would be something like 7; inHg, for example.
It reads -3; inHg
